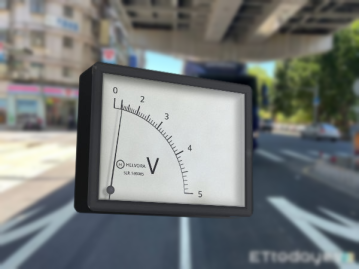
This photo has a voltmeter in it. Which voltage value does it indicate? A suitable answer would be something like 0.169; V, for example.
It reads 1; V
